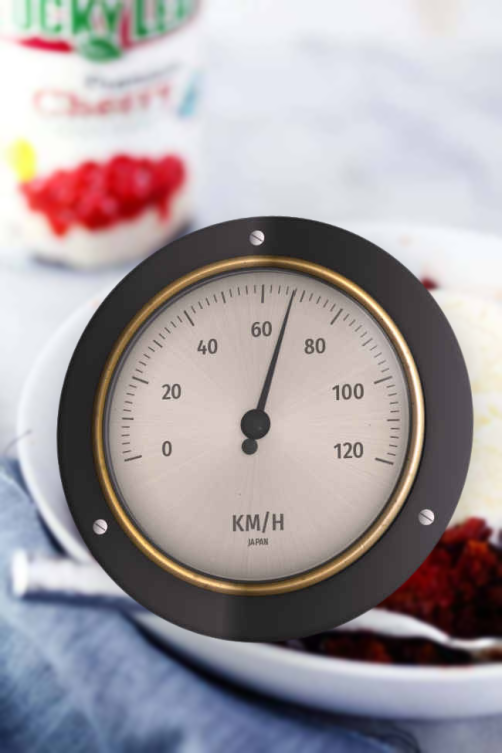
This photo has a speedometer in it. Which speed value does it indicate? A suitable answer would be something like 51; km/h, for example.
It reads 68; km/h
